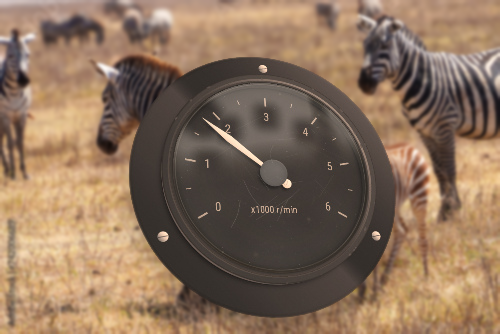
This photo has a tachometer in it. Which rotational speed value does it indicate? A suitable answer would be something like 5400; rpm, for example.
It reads 1750; rpm
